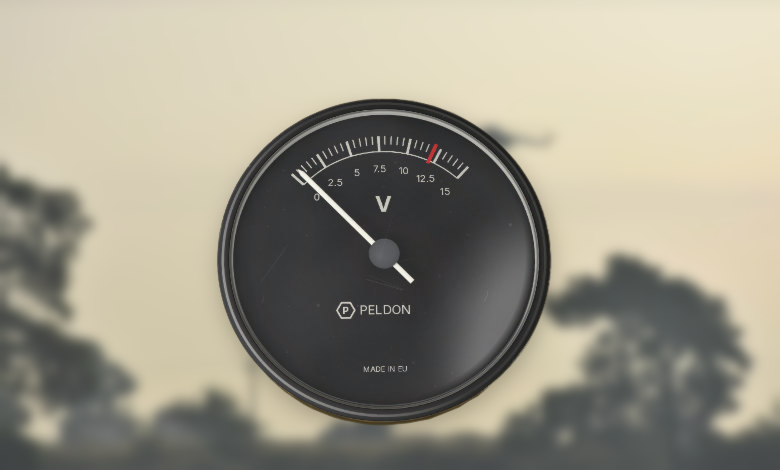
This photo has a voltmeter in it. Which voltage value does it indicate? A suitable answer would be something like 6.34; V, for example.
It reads 0.5; V
